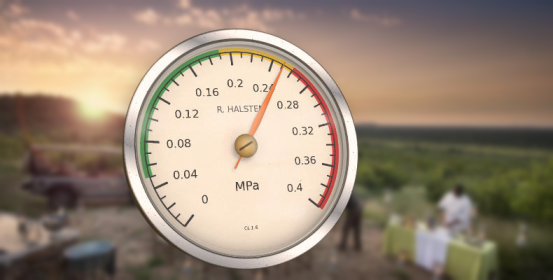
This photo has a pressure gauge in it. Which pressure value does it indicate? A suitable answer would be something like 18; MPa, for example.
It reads 0.25; MPa
